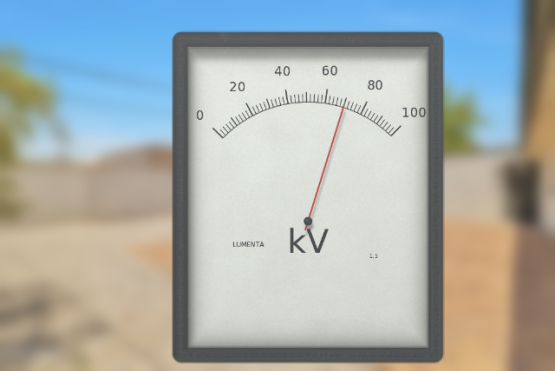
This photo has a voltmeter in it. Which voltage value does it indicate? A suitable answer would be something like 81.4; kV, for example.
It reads 70; kV
